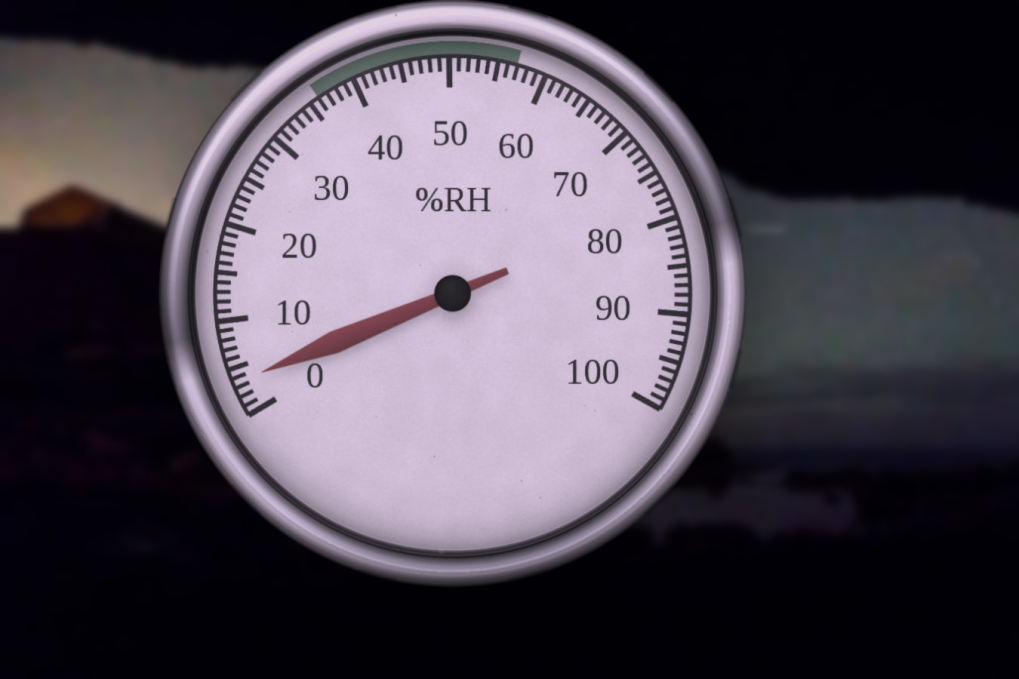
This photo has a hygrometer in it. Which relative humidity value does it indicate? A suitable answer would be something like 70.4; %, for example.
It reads 3.5; %
